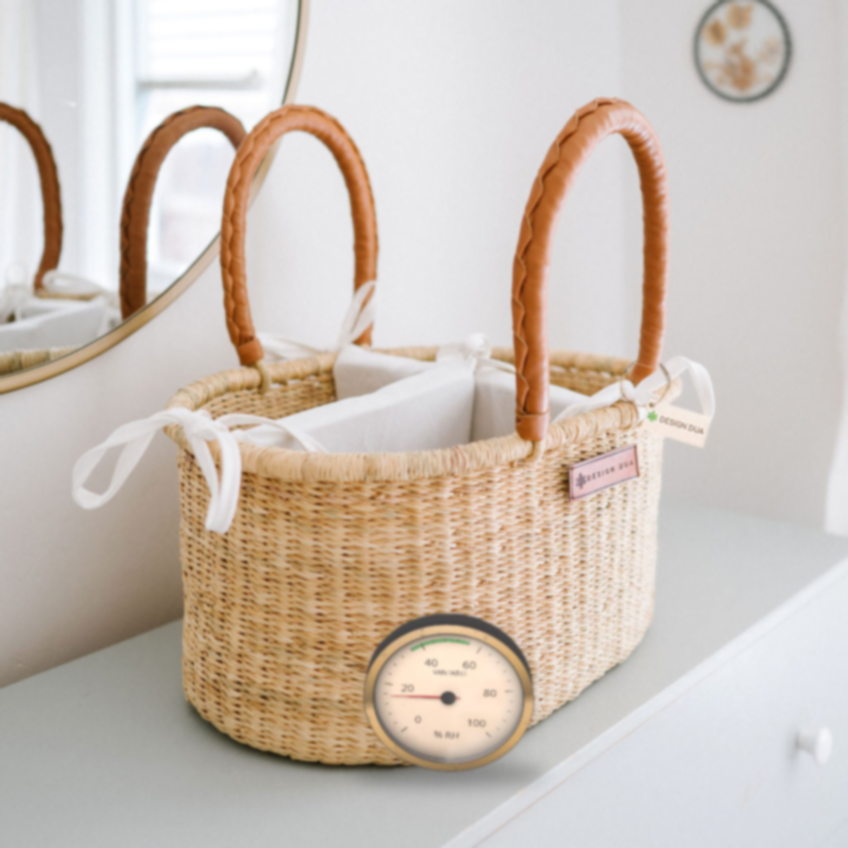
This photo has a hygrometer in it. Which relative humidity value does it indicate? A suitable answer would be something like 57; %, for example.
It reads 16; %
